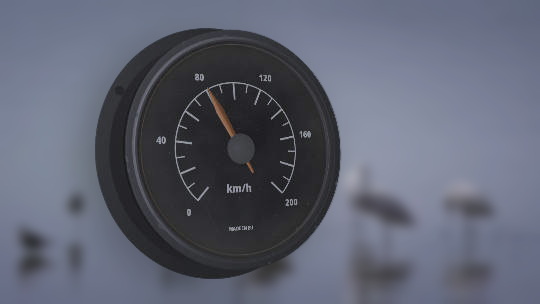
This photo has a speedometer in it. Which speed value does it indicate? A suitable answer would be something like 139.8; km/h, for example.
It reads 80; km/h
